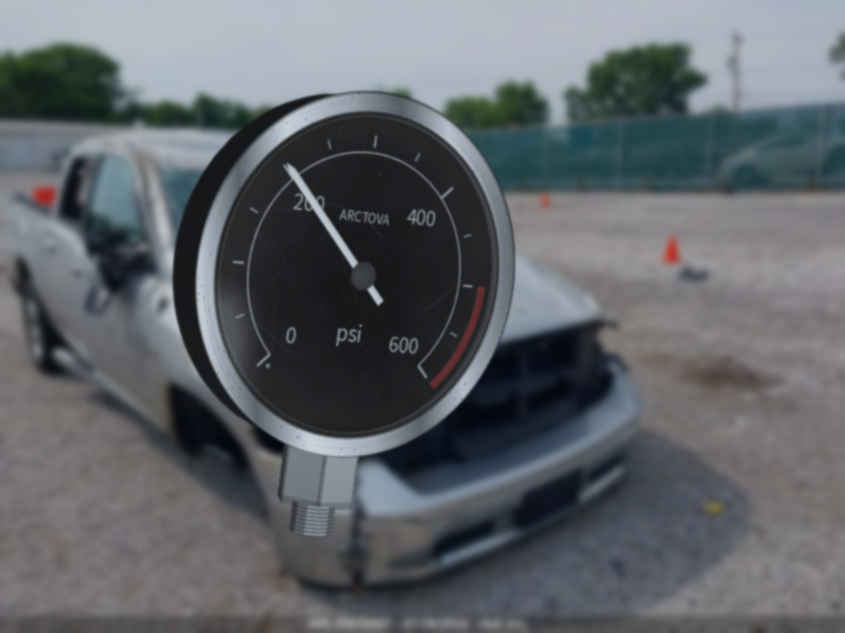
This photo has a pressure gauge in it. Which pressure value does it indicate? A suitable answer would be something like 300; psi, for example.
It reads 200; psi
